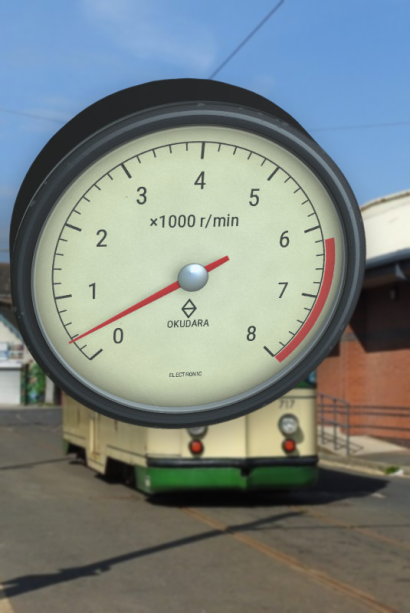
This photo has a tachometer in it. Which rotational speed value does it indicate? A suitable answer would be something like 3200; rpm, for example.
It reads 400; rpm
